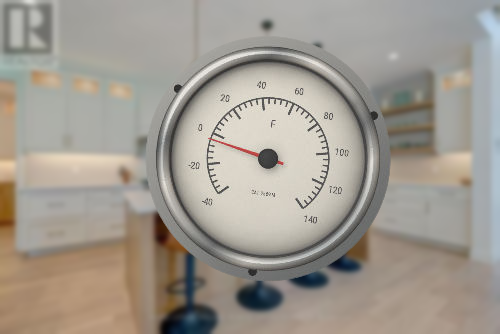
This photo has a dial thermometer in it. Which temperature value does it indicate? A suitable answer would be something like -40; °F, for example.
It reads -4; °F
